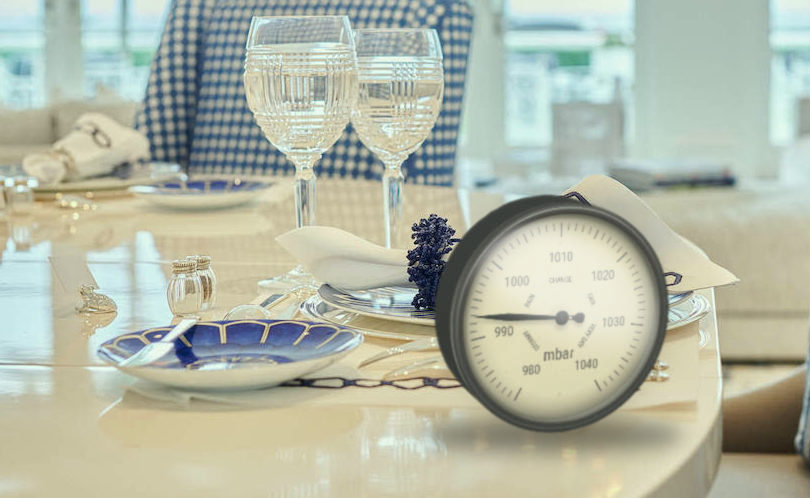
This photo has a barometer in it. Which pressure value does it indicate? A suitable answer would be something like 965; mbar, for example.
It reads 993; mbar
